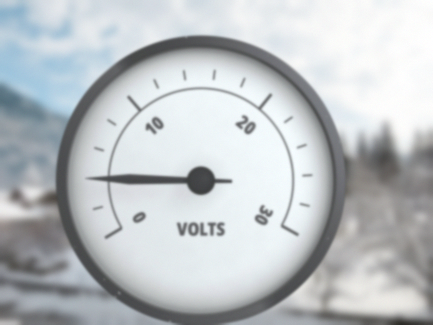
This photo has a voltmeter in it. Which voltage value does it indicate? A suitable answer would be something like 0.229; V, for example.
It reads 4; V
